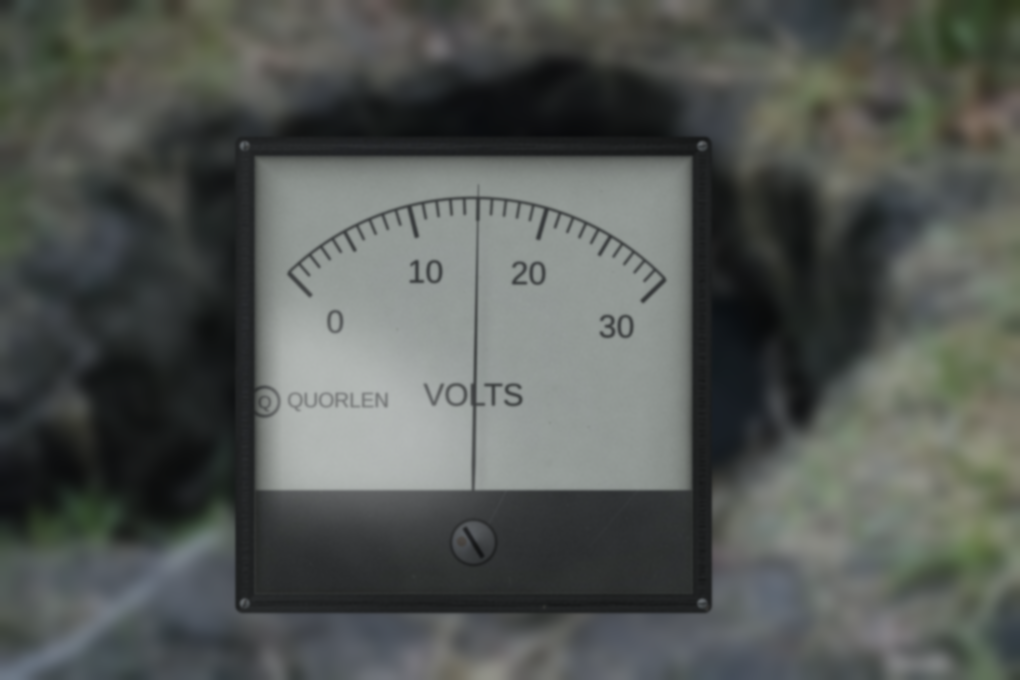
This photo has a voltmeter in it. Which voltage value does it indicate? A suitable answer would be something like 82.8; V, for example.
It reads 15; V
